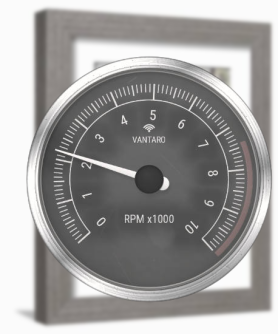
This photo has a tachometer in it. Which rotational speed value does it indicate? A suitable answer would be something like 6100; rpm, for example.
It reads 2200; rpm
